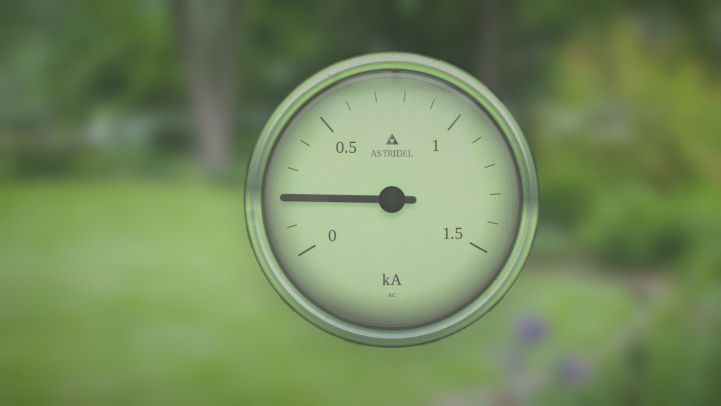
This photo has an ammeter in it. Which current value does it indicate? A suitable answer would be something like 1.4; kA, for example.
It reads 0.2; kA
